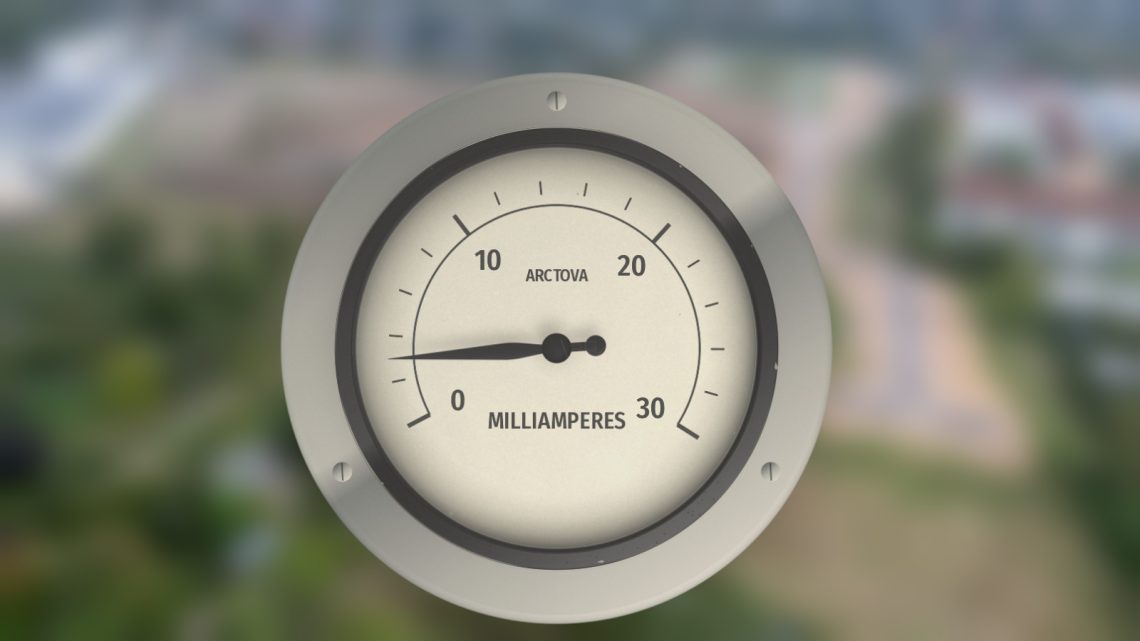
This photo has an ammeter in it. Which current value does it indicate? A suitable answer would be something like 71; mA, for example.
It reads 3; mA
